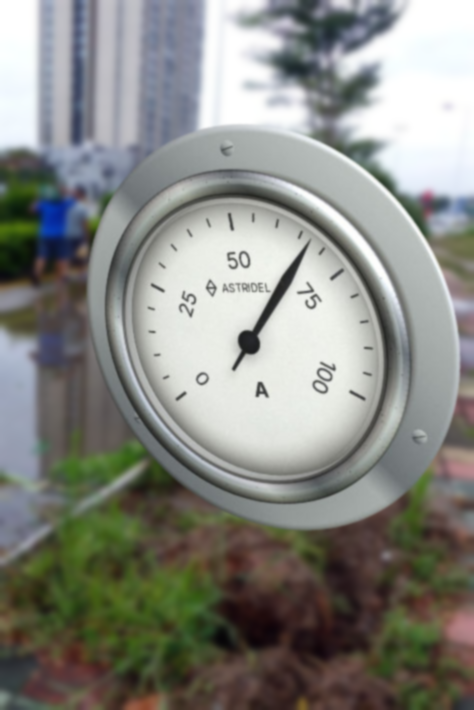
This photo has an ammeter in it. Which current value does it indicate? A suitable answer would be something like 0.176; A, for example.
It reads 67.5; A
